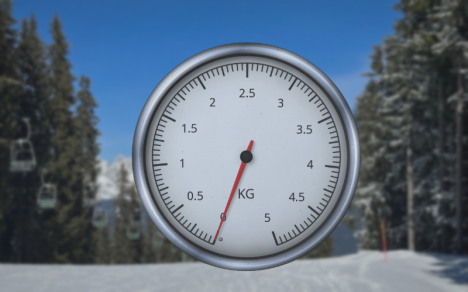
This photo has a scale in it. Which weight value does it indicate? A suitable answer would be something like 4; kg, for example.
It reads 0; kg
